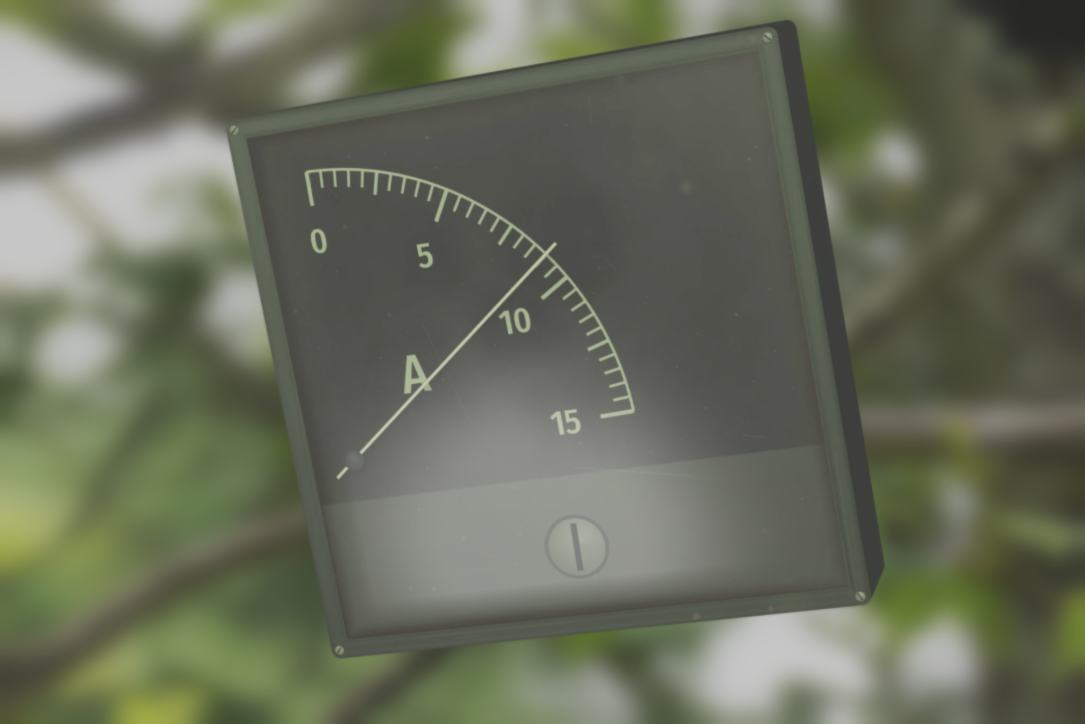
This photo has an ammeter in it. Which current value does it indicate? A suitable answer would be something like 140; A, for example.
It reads 9; A
